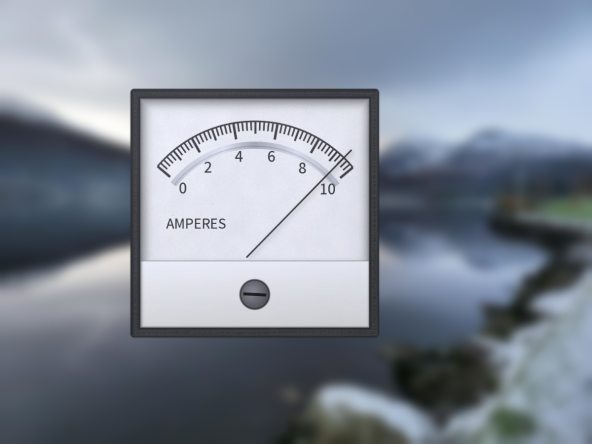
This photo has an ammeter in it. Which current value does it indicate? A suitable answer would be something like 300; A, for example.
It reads 9.4; A
